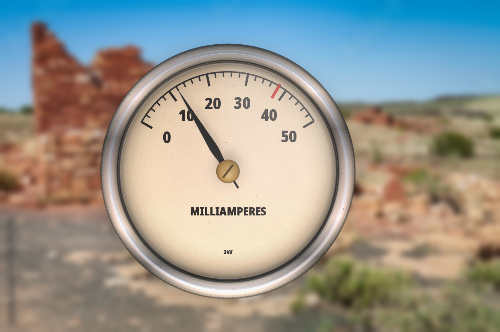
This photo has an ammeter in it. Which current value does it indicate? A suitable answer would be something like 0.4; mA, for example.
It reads 12; mA
